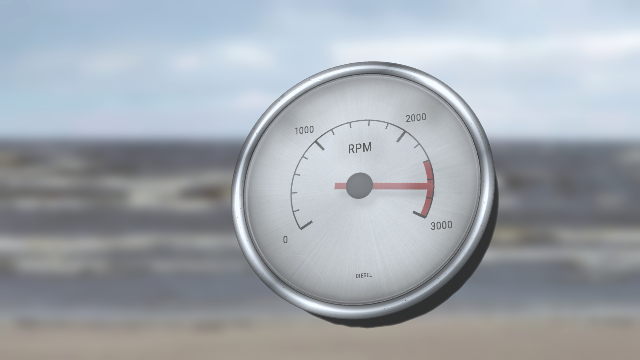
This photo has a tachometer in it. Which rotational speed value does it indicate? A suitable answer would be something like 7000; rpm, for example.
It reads 2700; rpm
